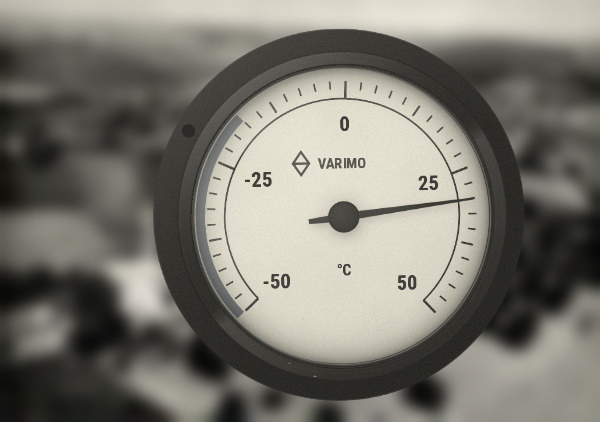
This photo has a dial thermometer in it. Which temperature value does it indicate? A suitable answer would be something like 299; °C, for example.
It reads 30; °C
